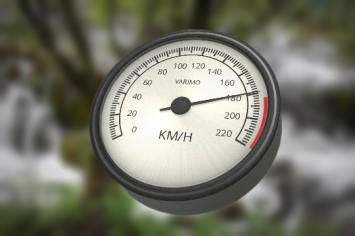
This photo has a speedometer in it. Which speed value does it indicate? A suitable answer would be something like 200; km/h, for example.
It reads 180; km/h
